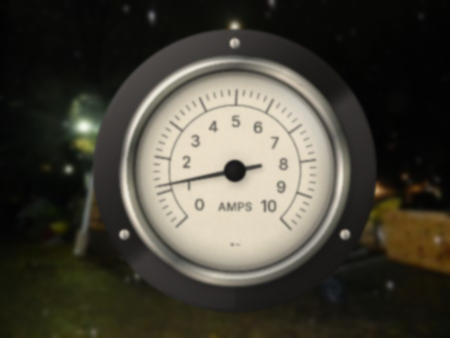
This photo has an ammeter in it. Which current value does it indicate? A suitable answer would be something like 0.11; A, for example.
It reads 1.2; A
